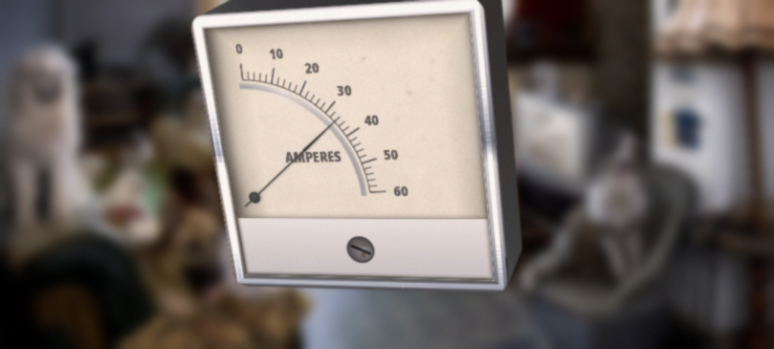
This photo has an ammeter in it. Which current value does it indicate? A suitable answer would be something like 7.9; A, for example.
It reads 34; A
